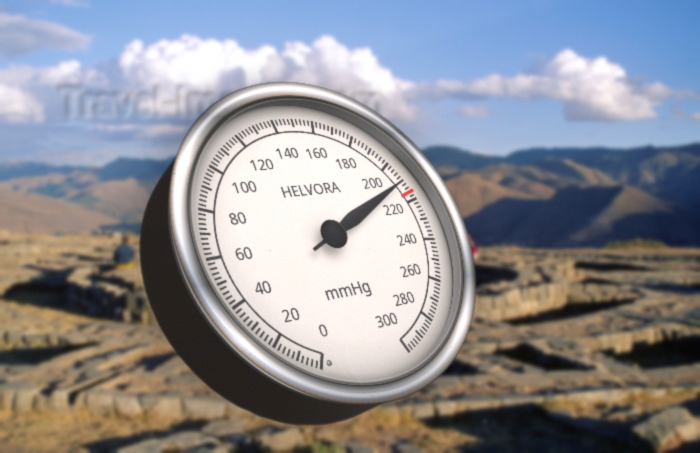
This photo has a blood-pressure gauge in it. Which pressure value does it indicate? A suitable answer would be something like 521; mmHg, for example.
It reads 210; mmHg
